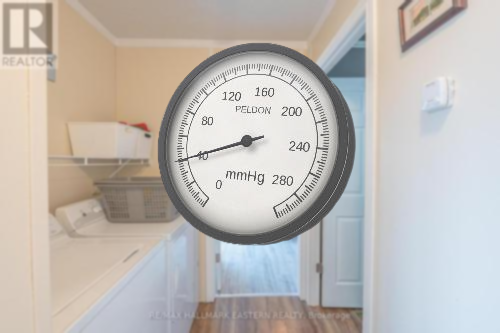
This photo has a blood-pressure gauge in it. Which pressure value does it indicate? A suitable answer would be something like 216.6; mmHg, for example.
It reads 40; mmHg
